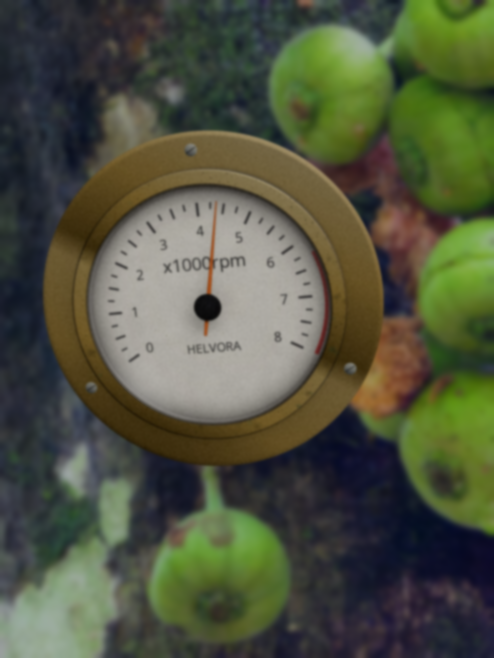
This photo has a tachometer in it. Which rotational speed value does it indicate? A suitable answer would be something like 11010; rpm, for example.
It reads 4375; rpm
